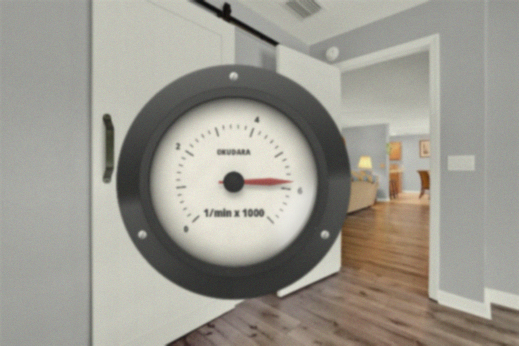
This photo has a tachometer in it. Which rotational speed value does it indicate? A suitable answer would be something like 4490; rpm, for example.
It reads 5800; rpm
